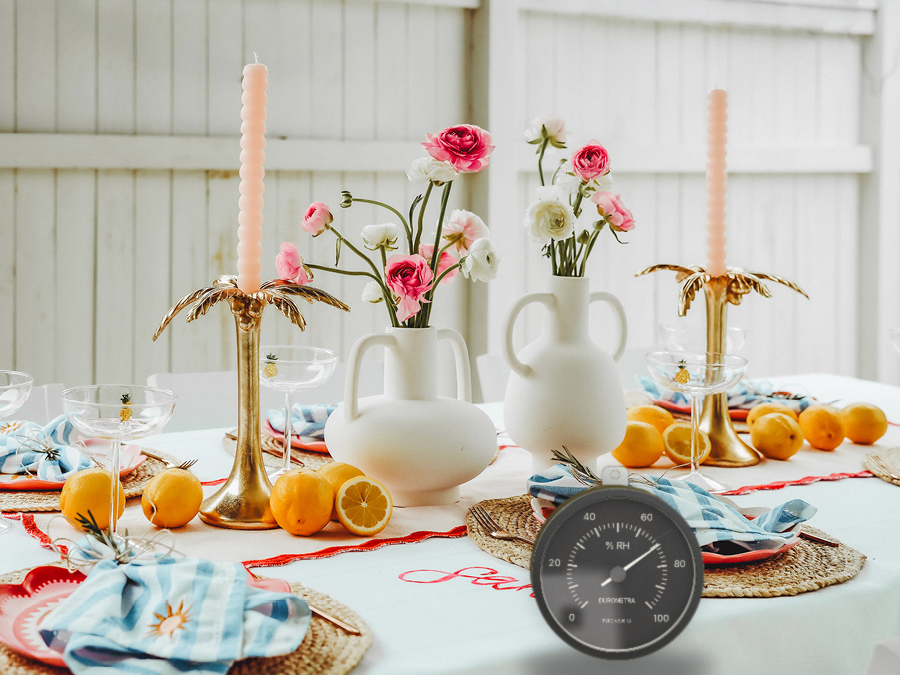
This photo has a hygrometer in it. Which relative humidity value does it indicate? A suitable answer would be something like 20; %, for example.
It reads 70; %
